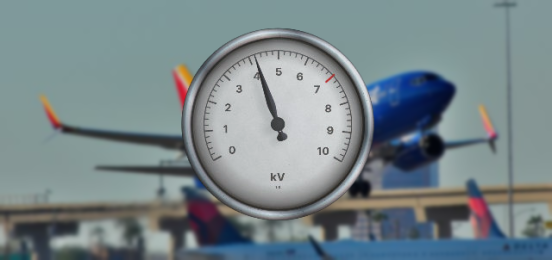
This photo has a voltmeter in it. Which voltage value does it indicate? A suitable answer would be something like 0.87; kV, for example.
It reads 4.2; kV
